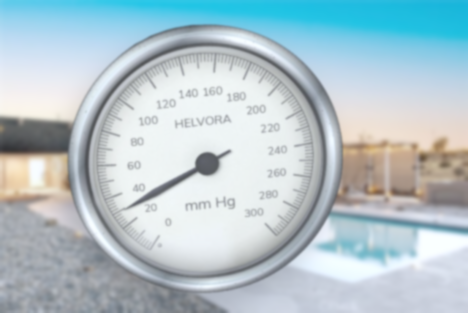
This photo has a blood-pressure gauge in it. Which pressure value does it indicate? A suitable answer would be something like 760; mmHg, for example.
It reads 30; mmHg
